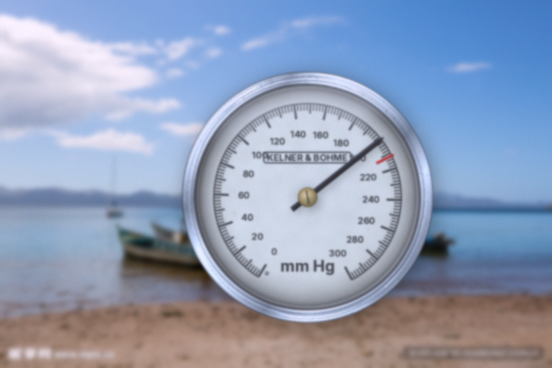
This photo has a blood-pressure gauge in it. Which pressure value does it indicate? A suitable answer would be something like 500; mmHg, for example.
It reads 200; mmHg
